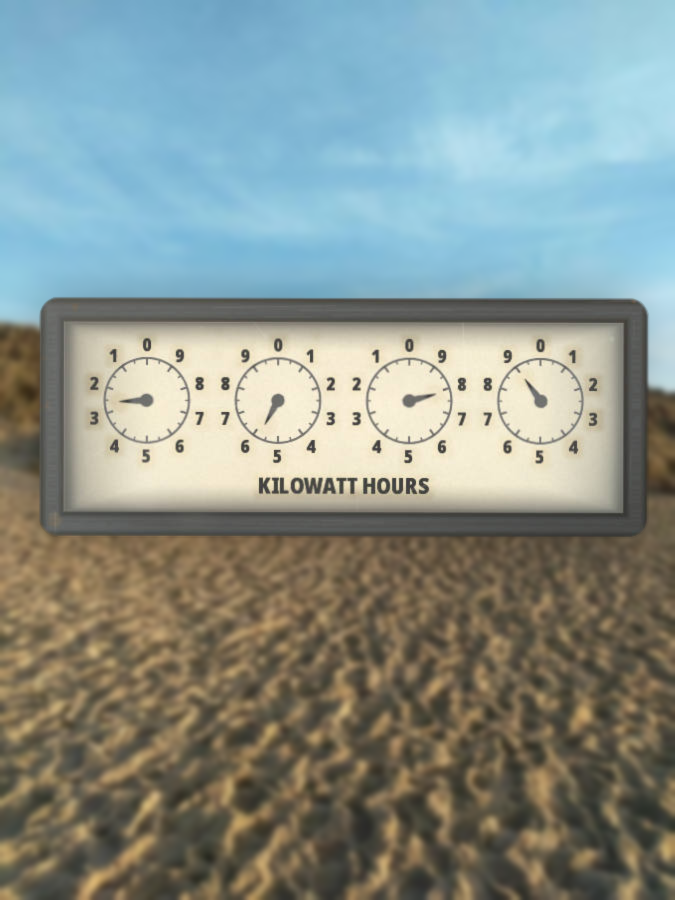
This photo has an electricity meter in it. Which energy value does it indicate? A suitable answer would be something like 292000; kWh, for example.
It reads 2579; kWh
